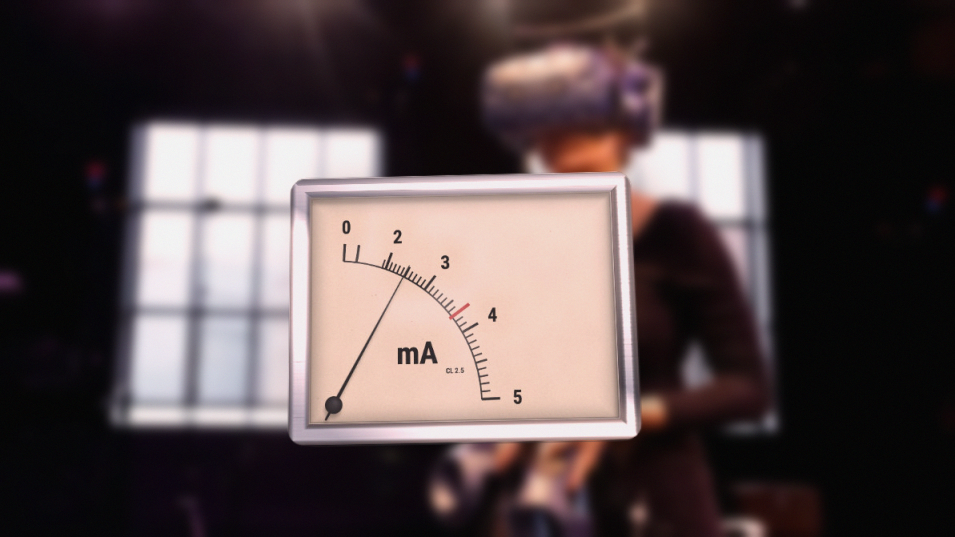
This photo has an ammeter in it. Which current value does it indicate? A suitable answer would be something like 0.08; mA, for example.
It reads 2.5; mA
